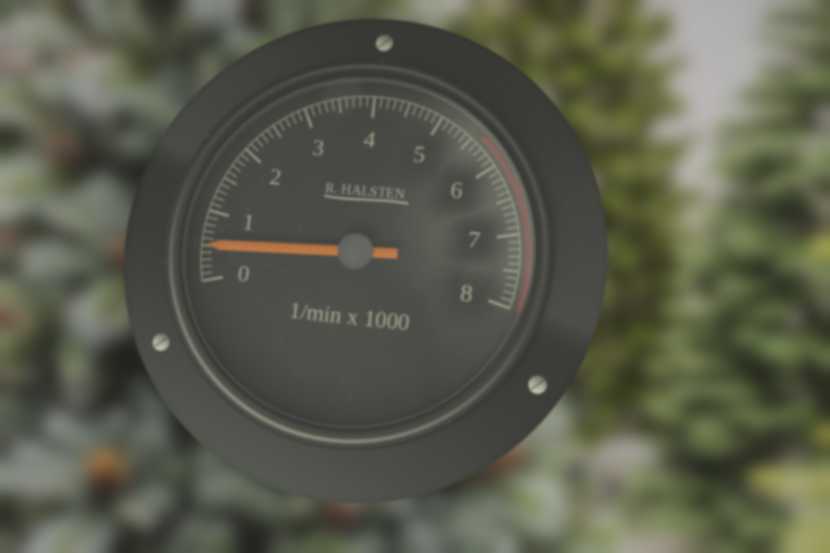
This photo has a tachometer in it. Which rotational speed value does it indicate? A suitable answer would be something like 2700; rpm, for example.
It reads 500; rpm
